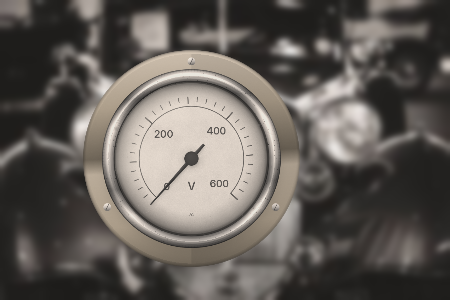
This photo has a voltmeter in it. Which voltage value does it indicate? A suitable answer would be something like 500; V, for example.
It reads 0; V
